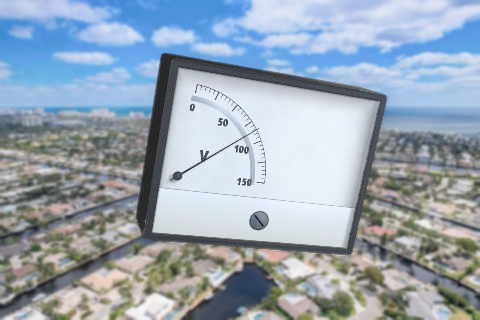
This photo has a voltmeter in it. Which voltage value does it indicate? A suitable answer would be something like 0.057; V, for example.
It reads 85; V
